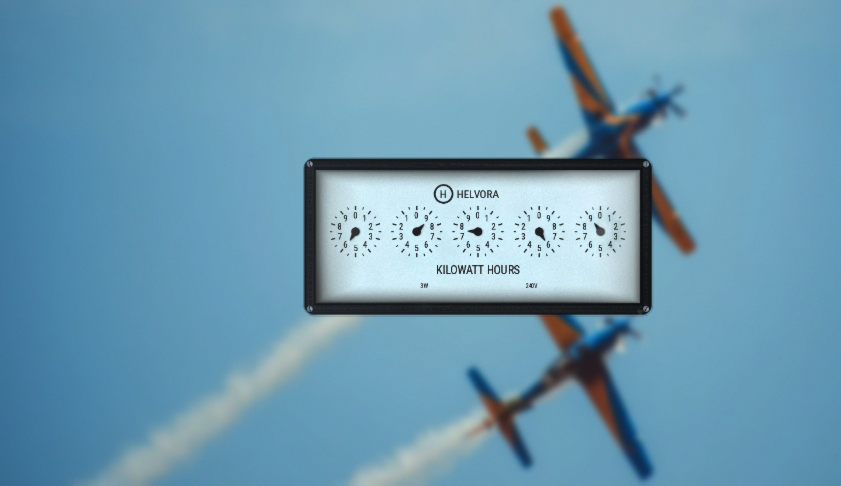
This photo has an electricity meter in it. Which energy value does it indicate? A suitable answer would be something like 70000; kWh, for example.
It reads 58759; kWh
